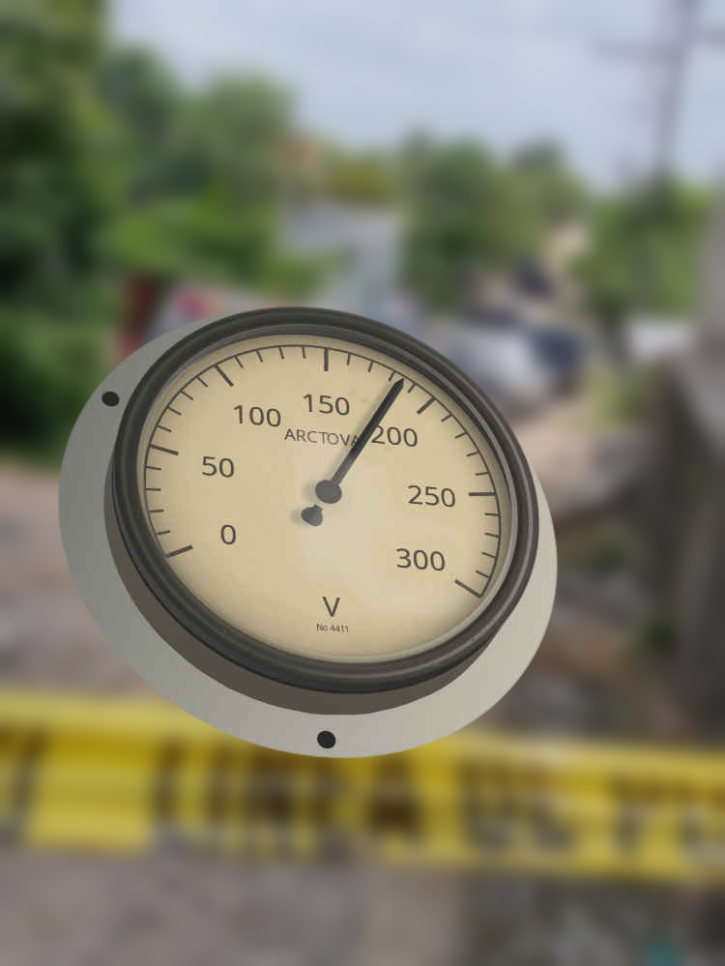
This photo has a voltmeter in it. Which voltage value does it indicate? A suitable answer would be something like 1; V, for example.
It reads 185; V
